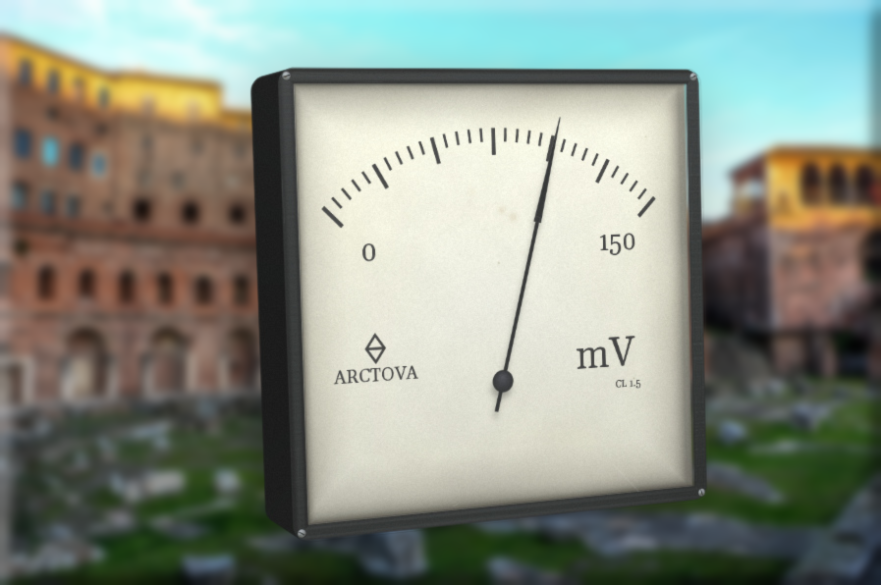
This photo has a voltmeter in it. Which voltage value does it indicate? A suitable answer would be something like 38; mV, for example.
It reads 100; mV
